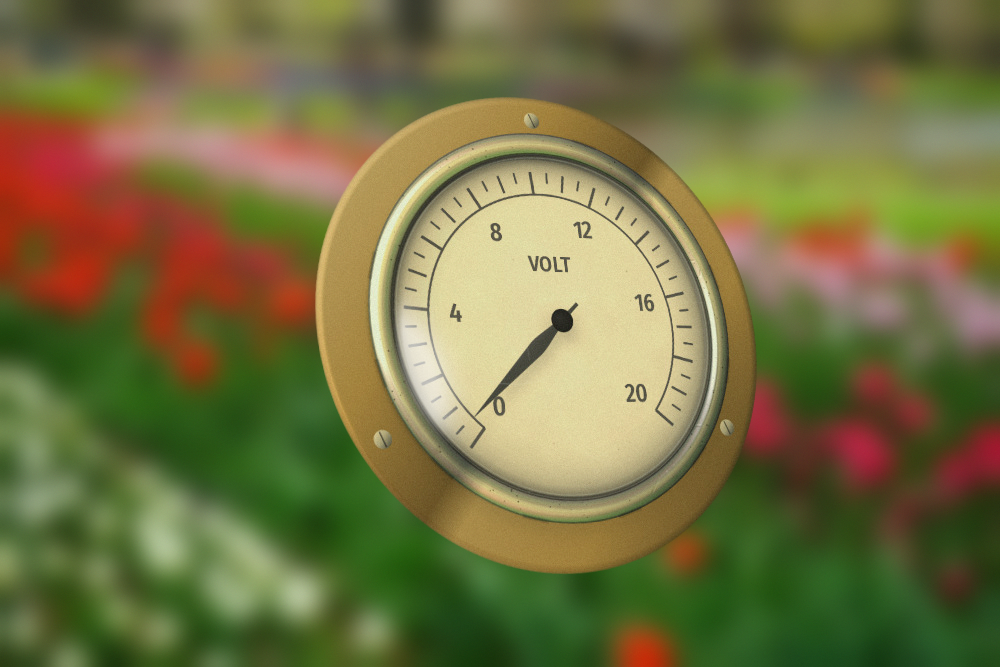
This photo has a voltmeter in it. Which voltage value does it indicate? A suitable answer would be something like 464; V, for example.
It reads 0.5; V
